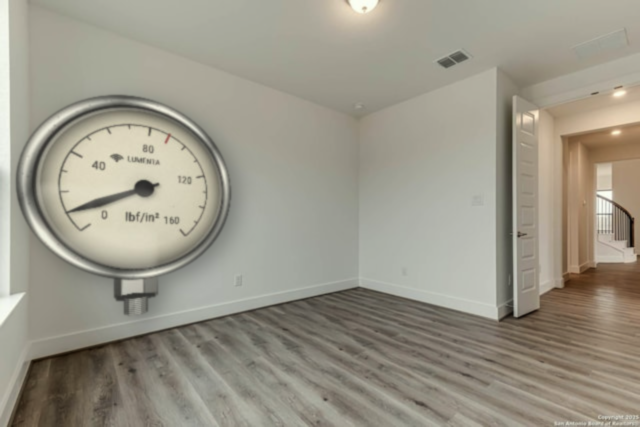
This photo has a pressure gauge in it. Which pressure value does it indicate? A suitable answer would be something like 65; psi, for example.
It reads 10; psi
